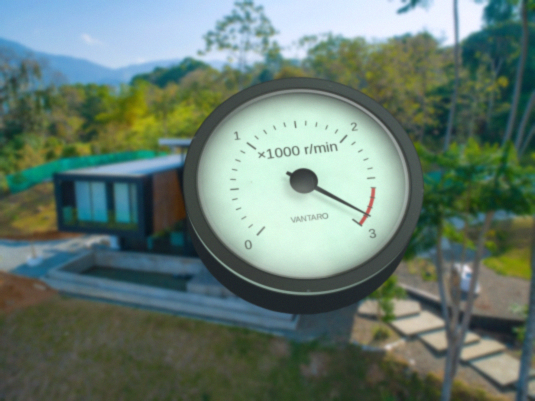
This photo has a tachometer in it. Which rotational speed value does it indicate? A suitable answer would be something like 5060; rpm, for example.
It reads 2900; rpm
